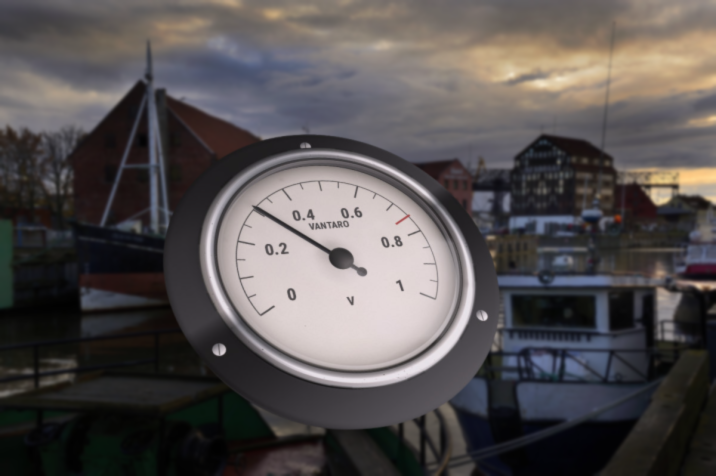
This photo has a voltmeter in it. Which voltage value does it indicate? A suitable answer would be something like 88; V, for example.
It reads 0.3; V
